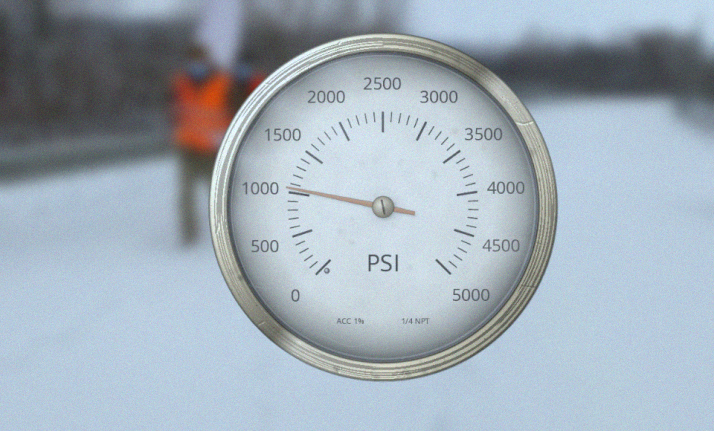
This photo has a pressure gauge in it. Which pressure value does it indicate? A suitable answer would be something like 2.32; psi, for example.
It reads 1050; psi
